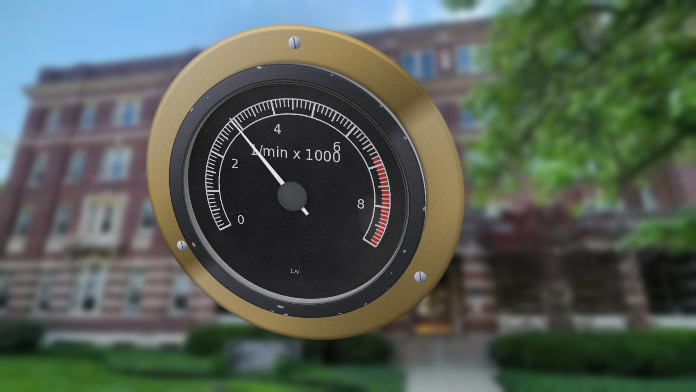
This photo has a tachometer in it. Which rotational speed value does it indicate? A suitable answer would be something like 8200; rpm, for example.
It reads 3000; rpm
